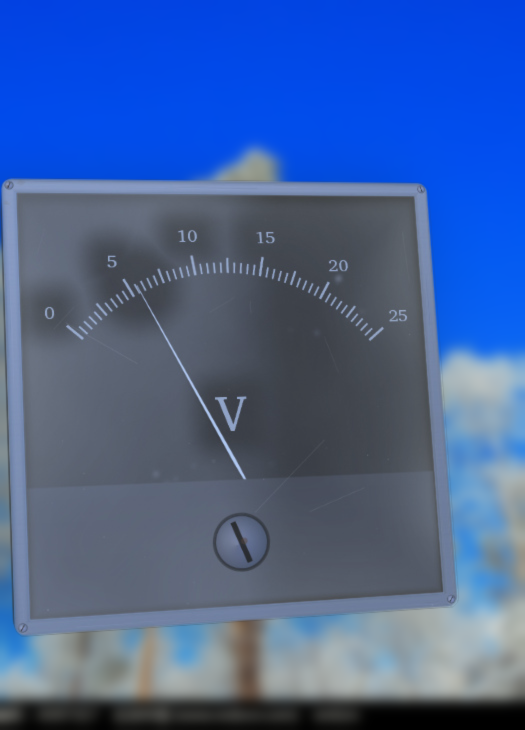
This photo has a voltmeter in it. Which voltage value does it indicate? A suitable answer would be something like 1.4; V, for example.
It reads 5.5; V
